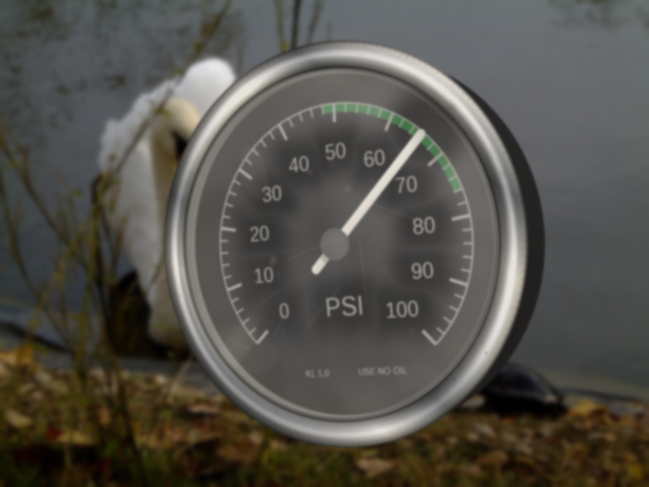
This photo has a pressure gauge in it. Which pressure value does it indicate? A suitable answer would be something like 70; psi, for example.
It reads 66; psi
